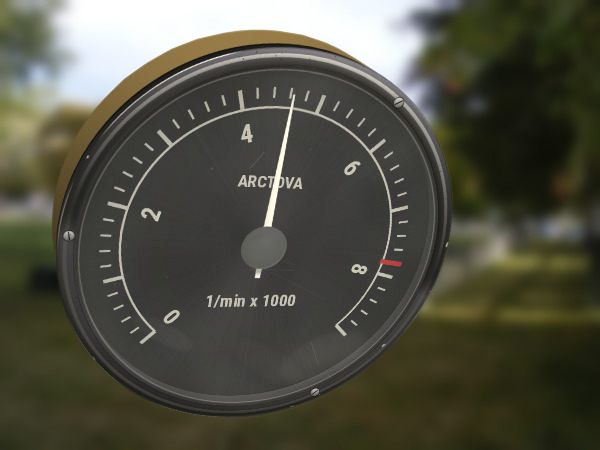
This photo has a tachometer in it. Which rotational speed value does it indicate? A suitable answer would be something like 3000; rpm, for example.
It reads 4600; rpm
